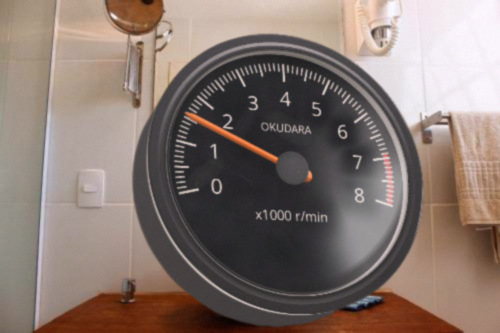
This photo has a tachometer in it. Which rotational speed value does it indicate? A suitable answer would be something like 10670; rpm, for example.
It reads 1500; rpm
